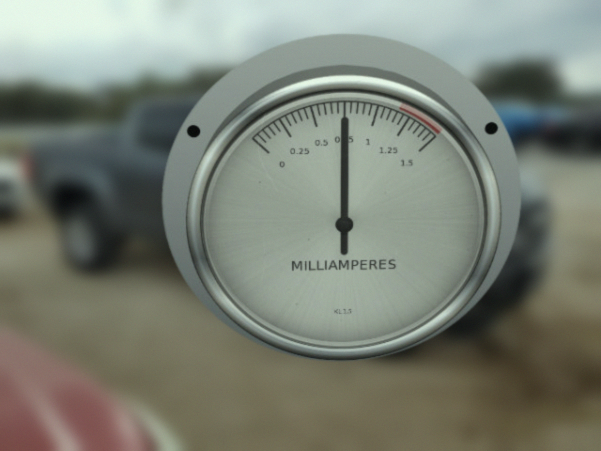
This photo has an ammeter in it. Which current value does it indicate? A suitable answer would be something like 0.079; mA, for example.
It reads 0.75; mA
